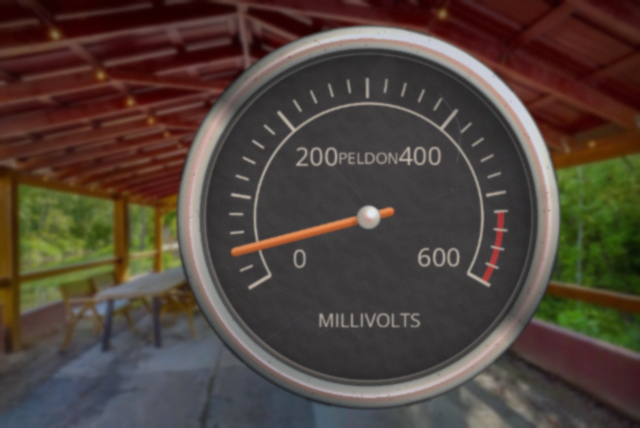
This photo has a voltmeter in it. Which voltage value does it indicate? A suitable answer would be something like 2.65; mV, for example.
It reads 40; mV
